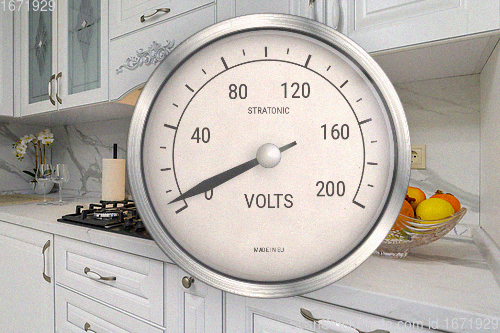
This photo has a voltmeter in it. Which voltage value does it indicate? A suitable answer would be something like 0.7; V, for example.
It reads 5; V
